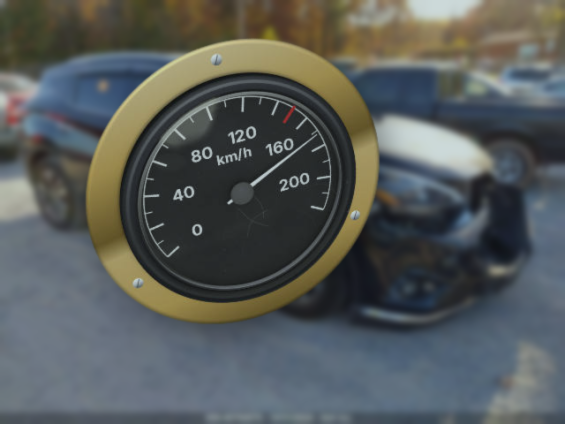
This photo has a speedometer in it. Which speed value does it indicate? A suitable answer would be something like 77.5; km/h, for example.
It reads 170; km/h
